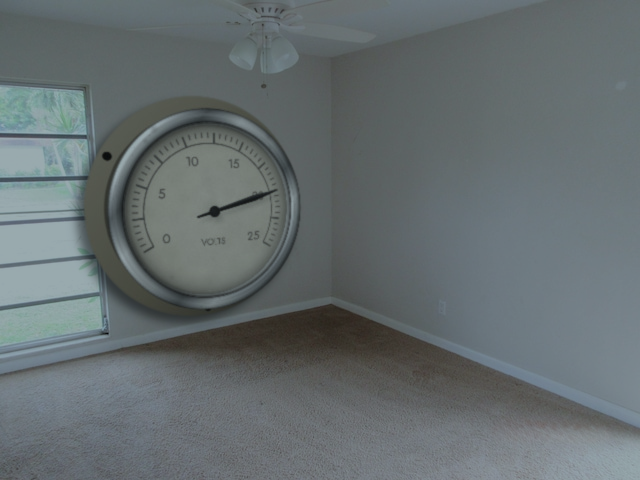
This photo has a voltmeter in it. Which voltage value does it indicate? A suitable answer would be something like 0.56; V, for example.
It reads 20; V
